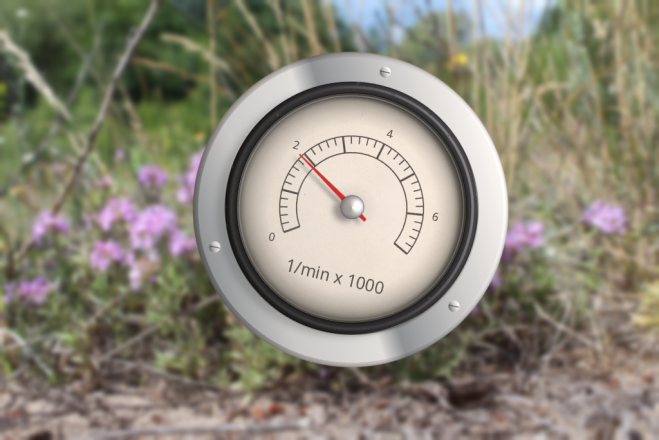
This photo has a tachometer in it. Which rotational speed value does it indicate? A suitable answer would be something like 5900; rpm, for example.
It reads 1900; rpm
